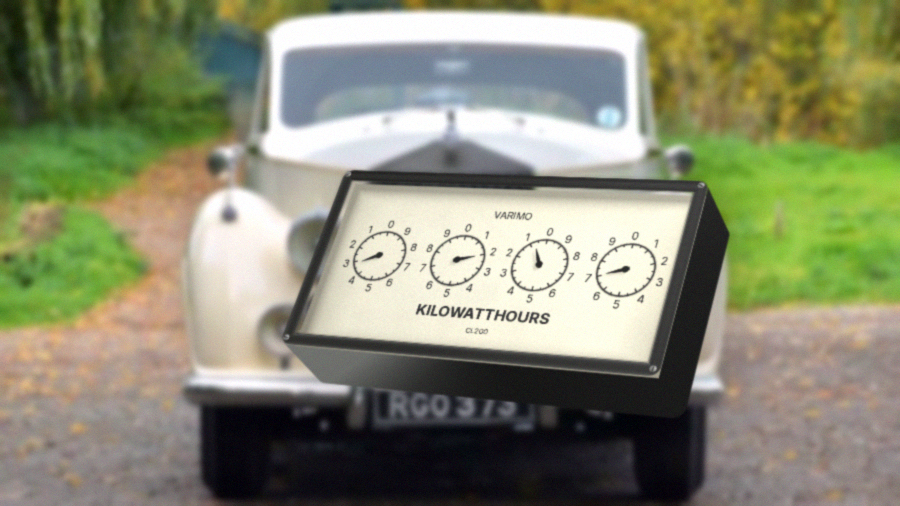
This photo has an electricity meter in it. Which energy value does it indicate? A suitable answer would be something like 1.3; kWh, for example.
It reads 3207; kWh
